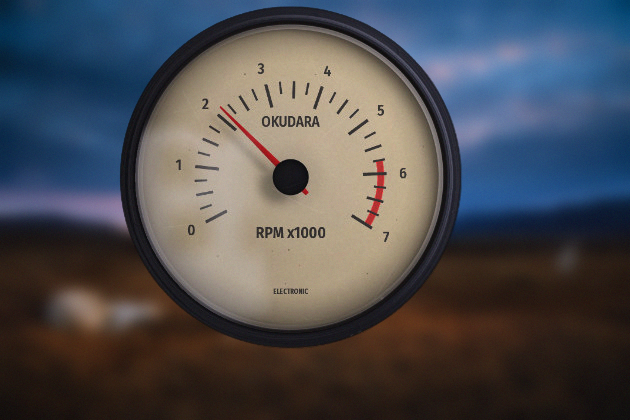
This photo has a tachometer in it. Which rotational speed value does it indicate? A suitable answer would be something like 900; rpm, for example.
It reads 2125; rpm
